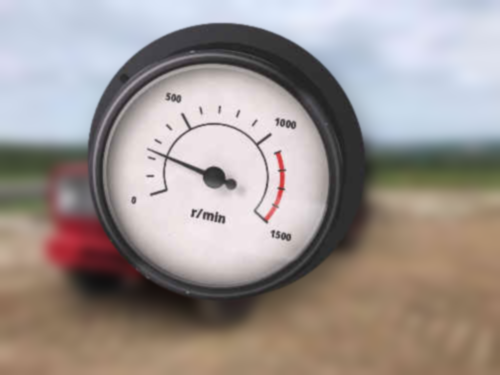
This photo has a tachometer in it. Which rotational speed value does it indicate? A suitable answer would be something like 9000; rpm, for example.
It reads 250; rpm
